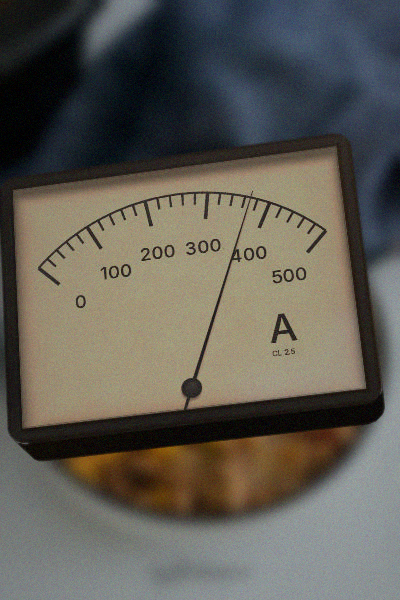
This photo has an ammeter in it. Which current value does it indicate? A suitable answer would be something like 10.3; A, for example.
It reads 370; A
